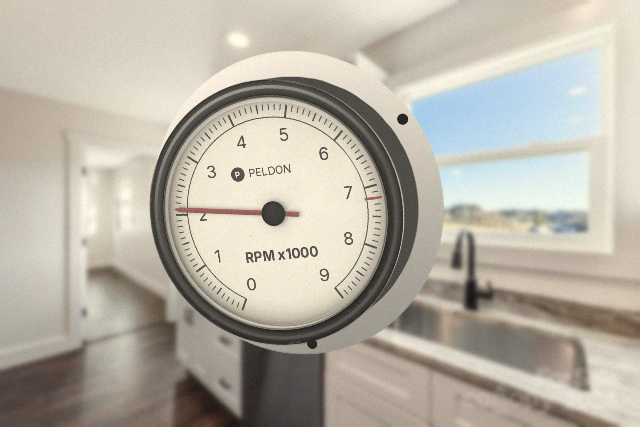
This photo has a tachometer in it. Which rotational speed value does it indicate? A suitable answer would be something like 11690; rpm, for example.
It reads 2100; rpm
